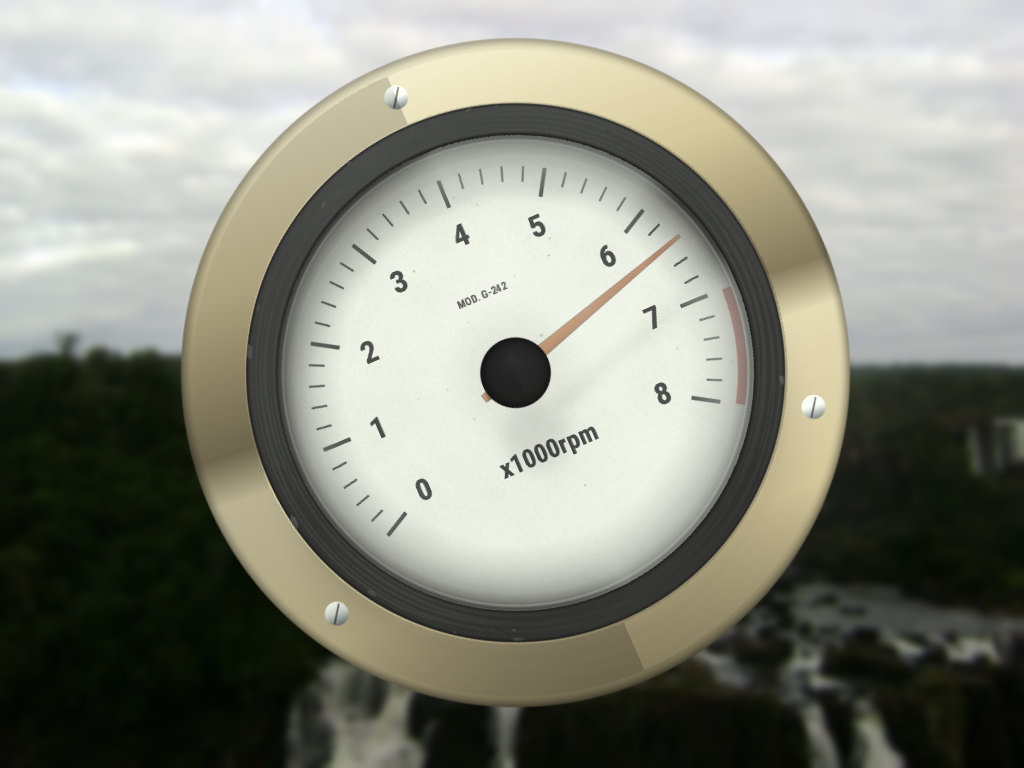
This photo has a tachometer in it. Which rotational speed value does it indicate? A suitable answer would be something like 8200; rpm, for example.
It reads 6400; rpm
